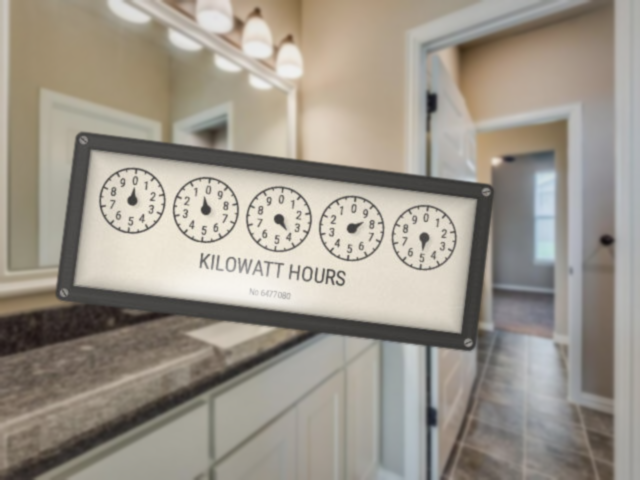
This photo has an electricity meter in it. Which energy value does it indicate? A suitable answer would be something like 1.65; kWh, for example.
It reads 385; kWh
